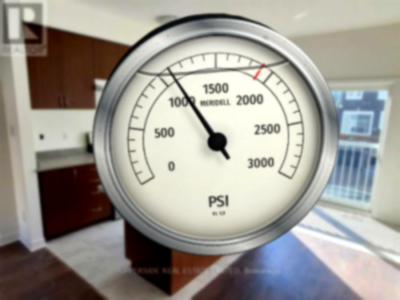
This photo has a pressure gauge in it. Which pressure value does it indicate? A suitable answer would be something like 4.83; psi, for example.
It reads 1100; psi
